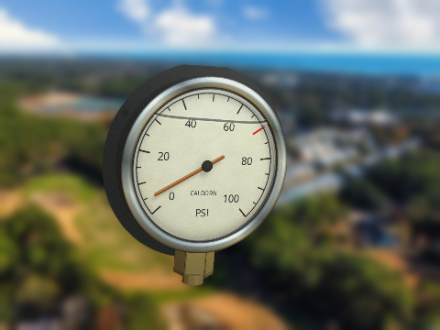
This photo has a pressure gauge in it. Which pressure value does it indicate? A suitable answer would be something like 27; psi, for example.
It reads 5; psi
